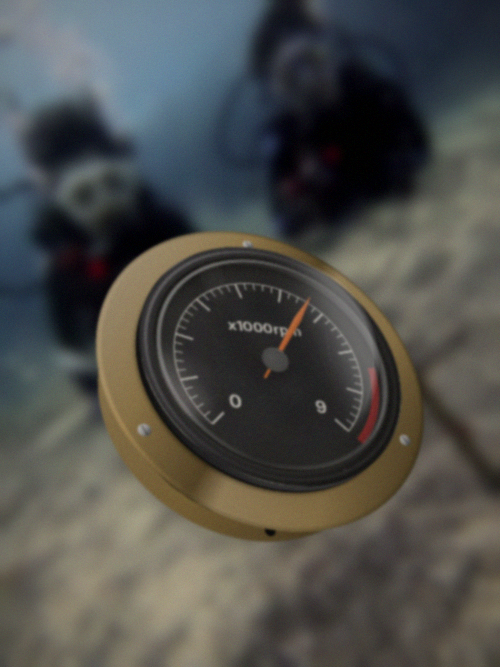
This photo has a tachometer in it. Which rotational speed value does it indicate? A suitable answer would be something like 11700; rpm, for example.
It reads 5600; rpm
